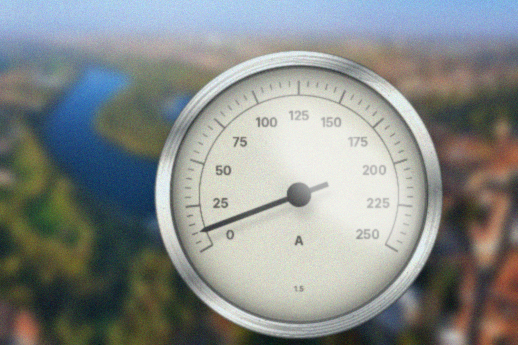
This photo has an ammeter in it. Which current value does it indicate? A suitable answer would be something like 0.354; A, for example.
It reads 10; A
